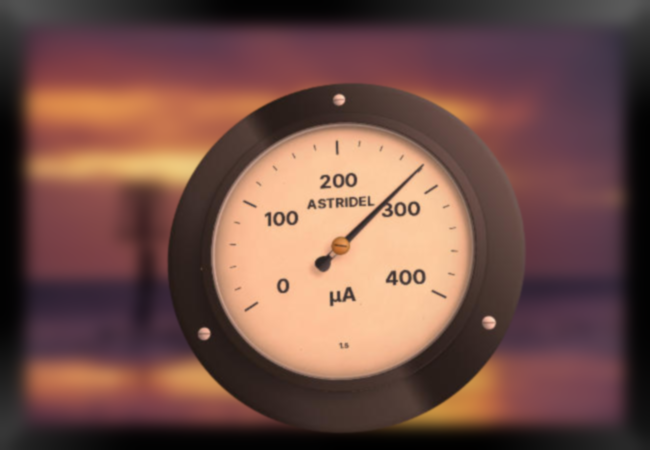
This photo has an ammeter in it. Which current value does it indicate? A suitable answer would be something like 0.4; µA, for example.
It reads 280; µA
